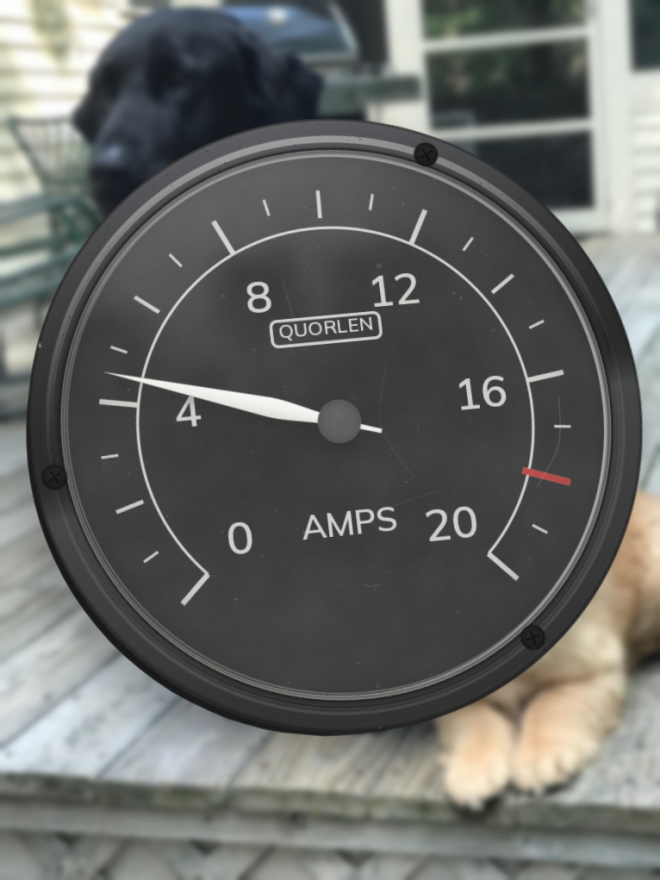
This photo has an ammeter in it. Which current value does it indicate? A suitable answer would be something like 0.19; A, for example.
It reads 4.5; A
